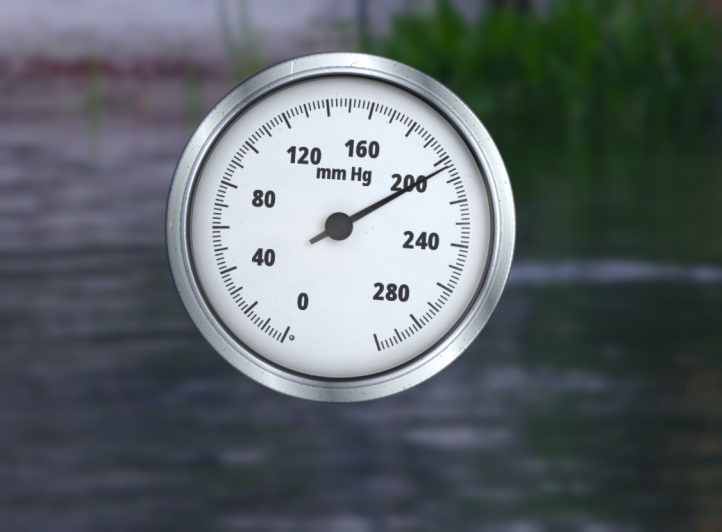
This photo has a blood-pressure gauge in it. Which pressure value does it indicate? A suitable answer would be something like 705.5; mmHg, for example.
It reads 204; mmHg
